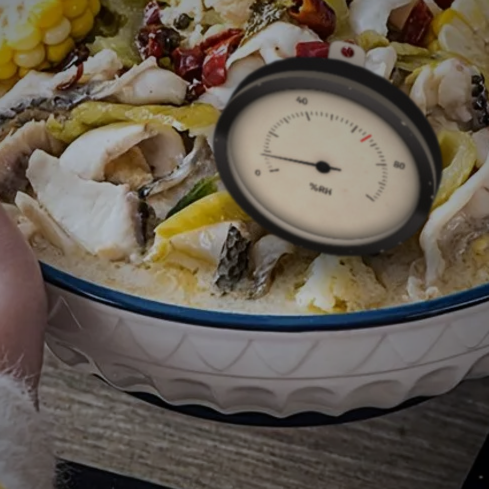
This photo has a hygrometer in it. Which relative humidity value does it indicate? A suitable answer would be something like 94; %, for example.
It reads 10; %
